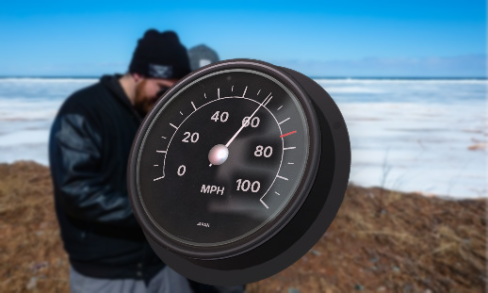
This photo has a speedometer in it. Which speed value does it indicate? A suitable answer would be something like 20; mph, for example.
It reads 60; mph
